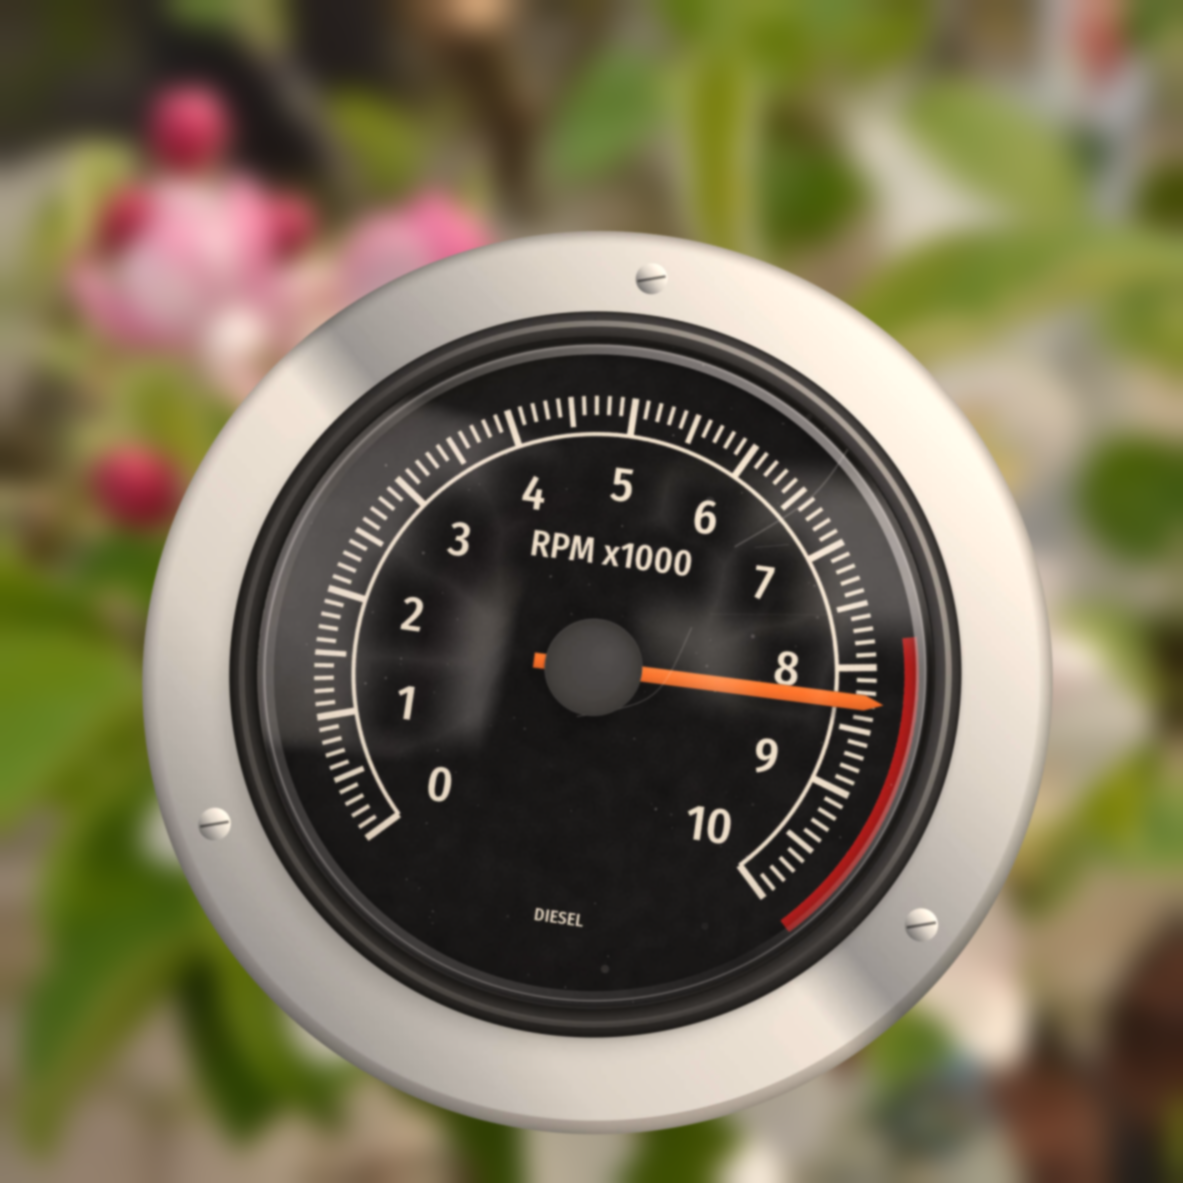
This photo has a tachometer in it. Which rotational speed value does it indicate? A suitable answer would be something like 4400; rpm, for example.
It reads 8300; rpm
